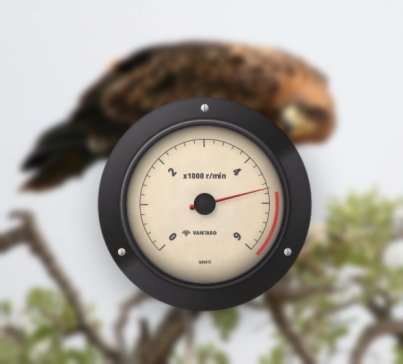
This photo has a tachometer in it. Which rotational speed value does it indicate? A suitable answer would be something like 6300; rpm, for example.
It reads 4700; rpm
